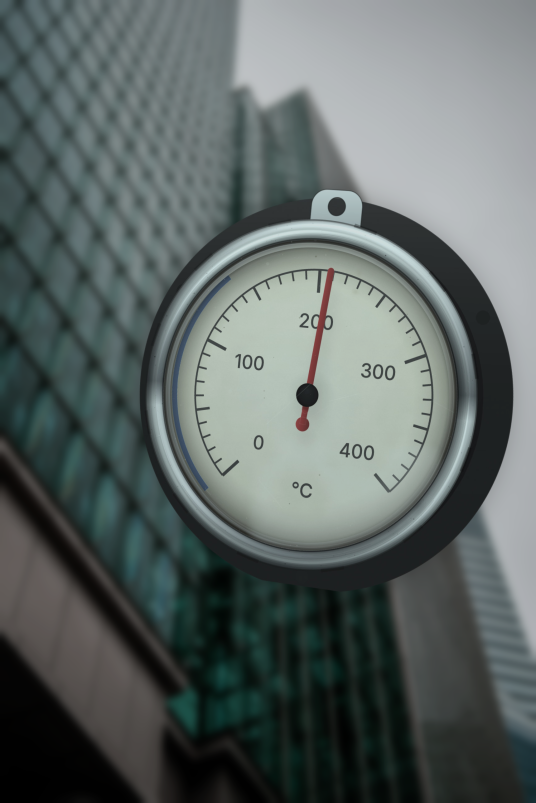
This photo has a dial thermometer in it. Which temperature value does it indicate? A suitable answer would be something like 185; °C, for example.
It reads 210; °C
